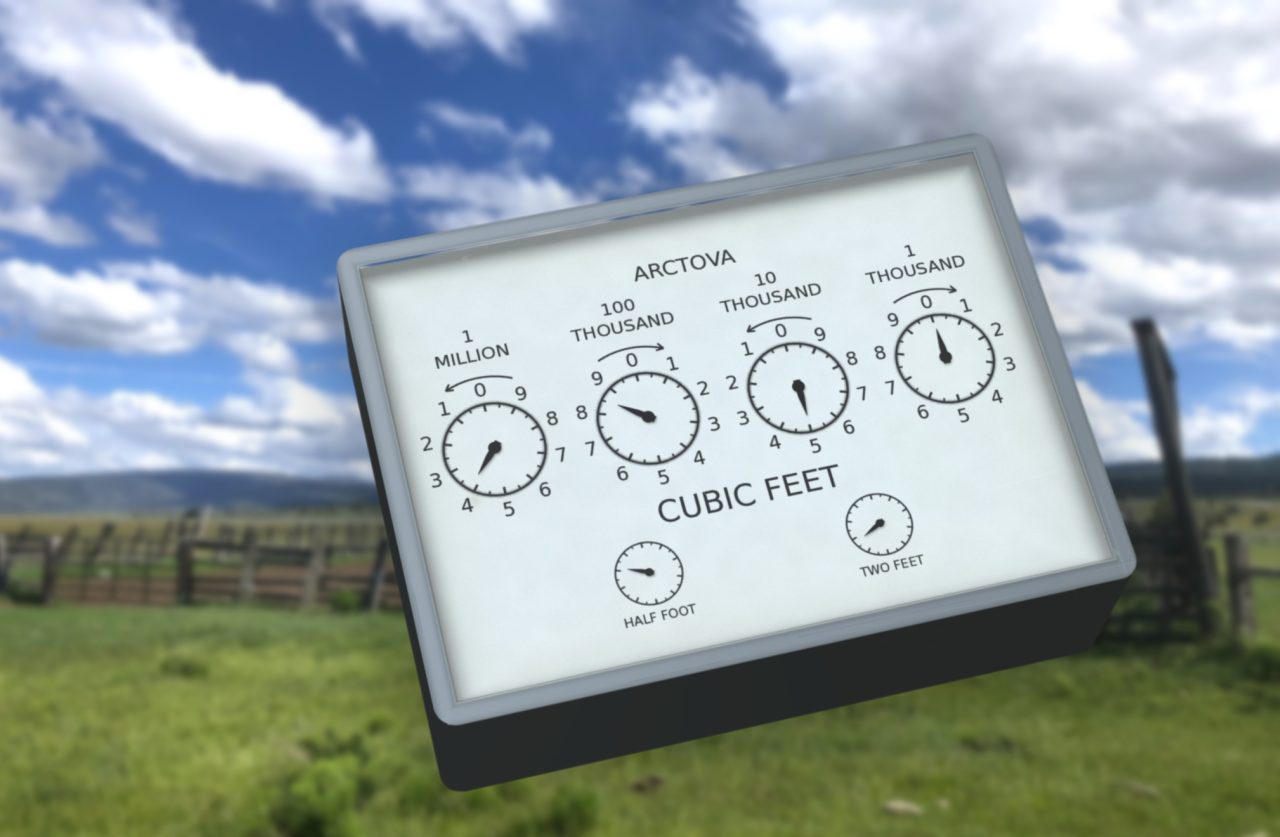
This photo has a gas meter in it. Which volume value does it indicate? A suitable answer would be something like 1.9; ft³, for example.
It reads 385000; ft³
